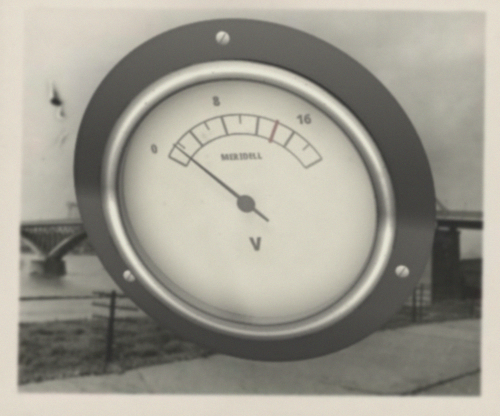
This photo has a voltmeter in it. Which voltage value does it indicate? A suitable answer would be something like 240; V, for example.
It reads 2; V
